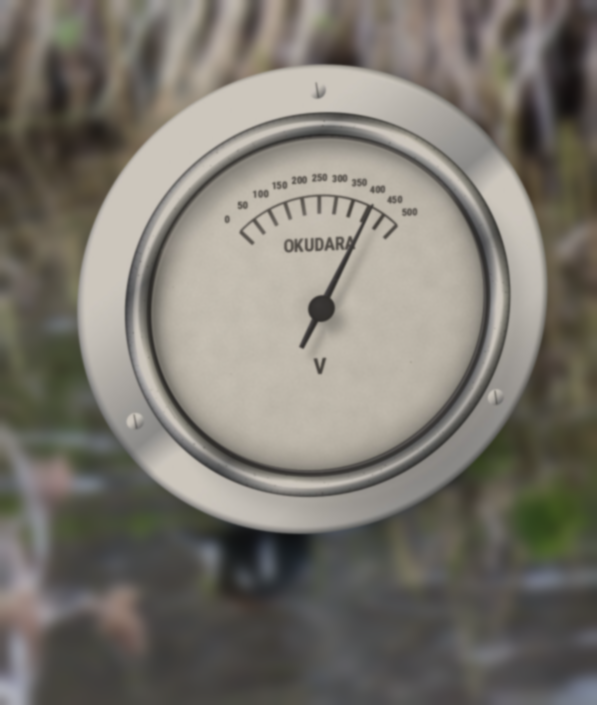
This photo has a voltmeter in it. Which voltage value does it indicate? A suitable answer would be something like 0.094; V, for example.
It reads 400; V
